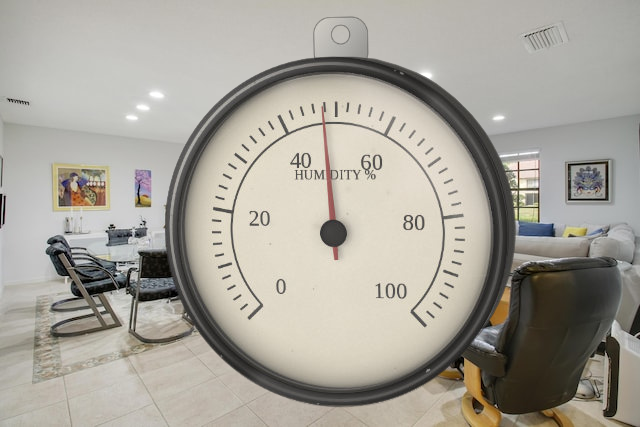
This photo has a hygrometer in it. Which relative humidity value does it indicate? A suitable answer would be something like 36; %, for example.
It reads 48; %
